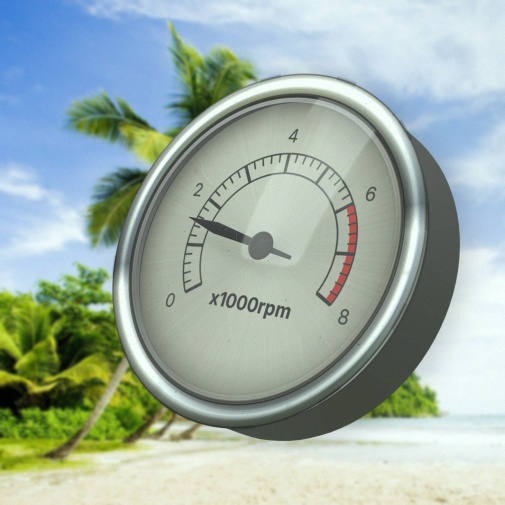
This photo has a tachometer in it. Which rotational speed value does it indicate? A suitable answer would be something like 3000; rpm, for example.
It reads 1500; rpm
